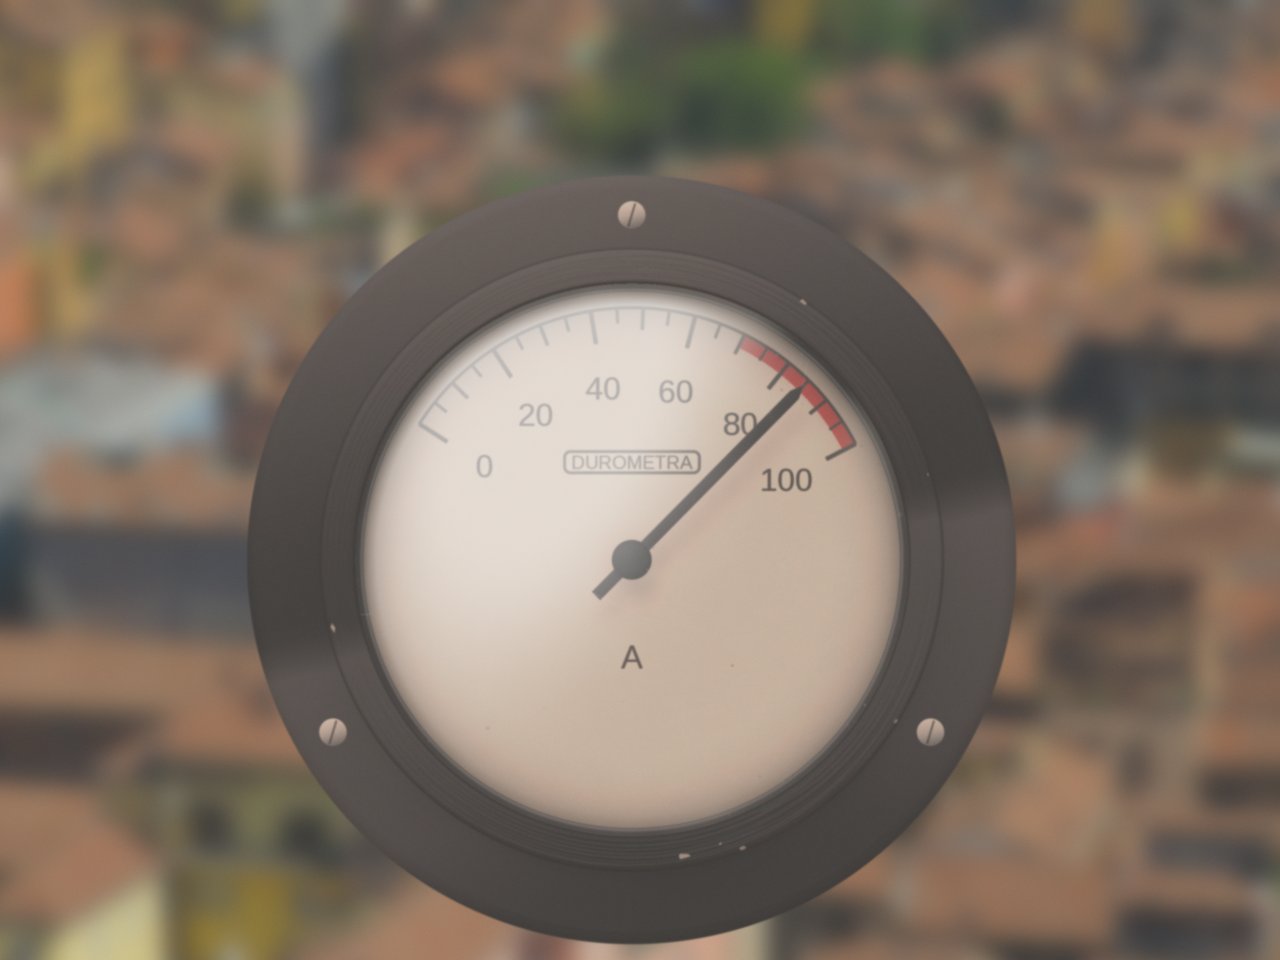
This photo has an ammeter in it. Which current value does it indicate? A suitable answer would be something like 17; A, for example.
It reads 85; A
